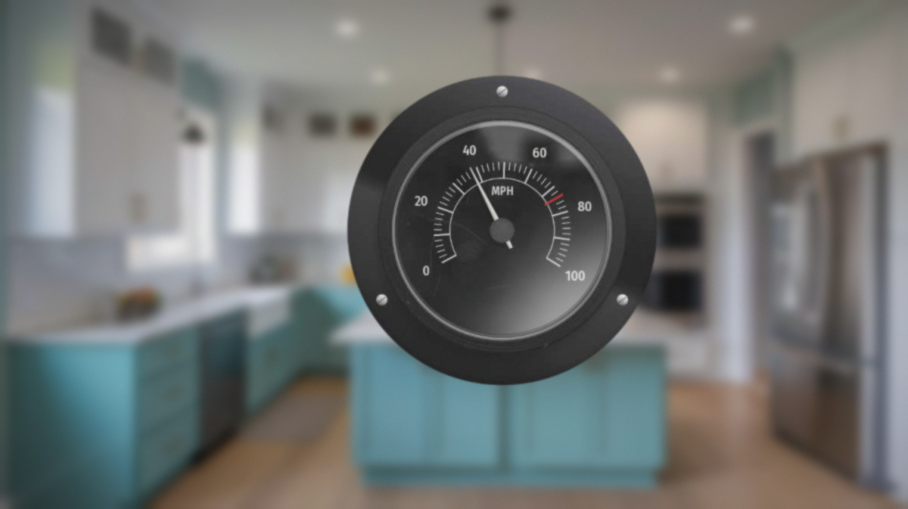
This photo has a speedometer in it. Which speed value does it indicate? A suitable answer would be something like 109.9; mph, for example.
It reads 38; mph
